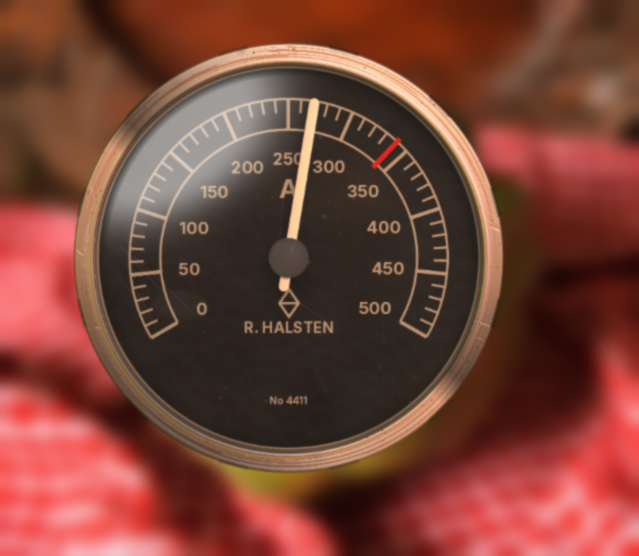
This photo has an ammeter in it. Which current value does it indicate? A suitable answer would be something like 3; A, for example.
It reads 270; A
